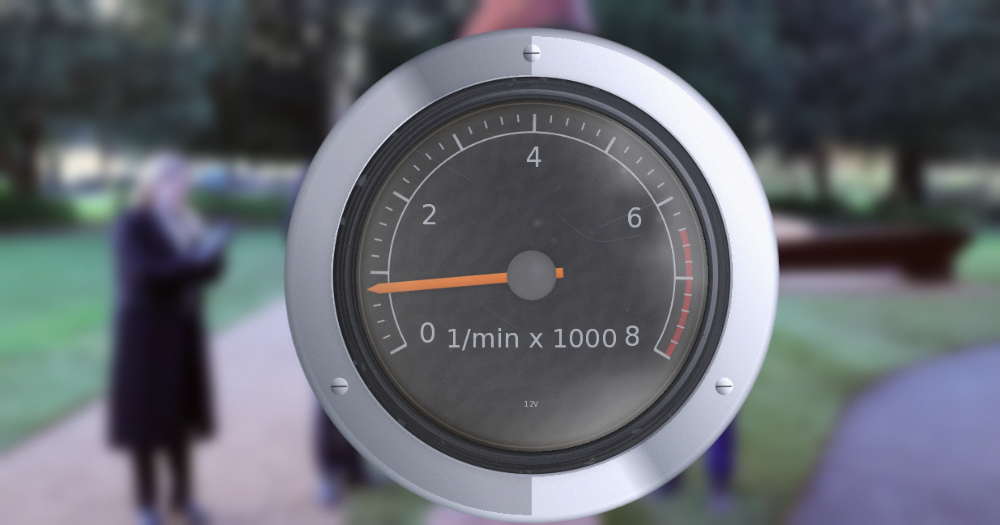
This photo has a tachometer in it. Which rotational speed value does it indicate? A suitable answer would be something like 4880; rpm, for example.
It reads 800; rpm
